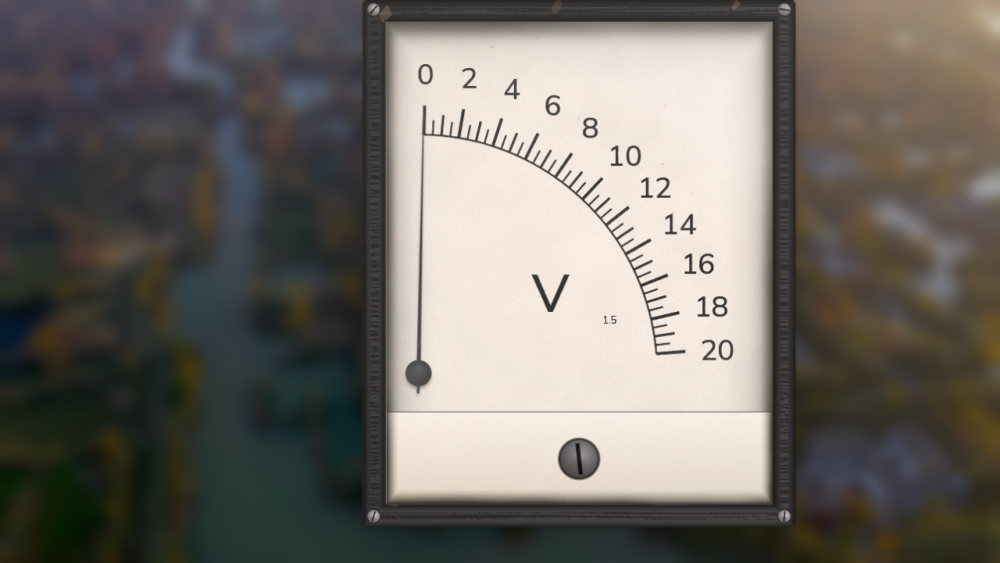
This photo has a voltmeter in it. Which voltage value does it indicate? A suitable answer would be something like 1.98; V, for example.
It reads 0; V
